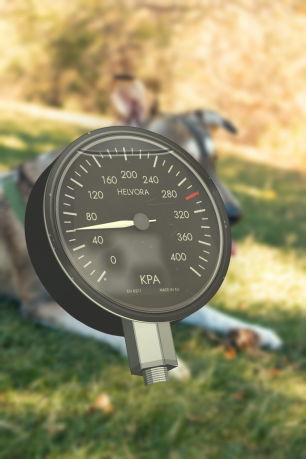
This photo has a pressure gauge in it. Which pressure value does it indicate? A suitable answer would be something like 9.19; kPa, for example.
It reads 60; kPa
